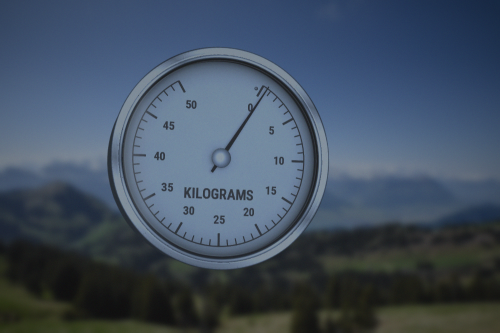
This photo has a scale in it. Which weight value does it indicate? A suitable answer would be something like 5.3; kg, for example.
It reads 0.5; kg
